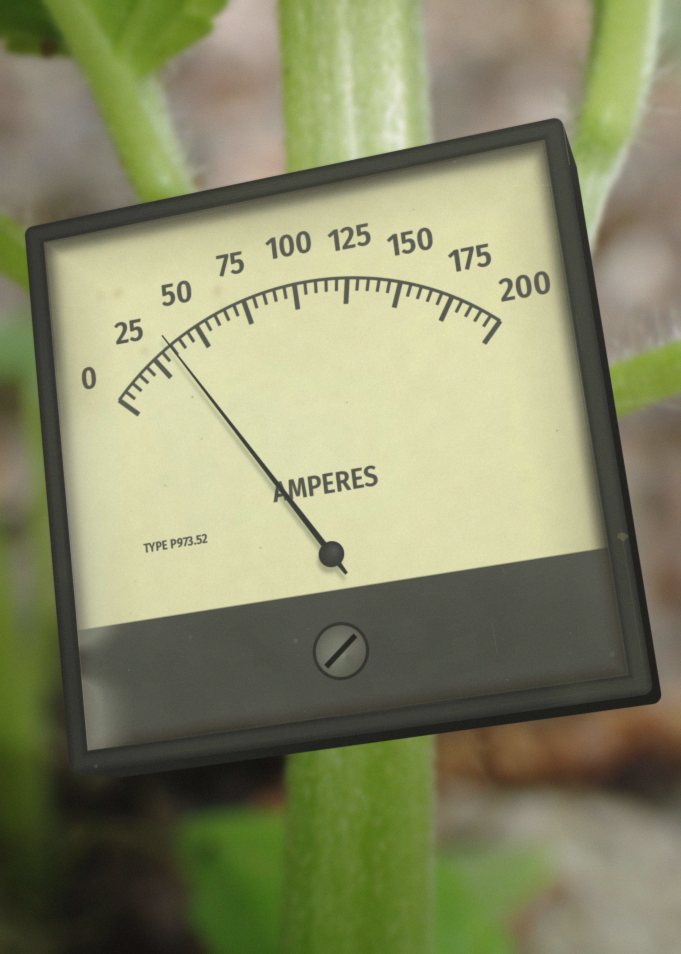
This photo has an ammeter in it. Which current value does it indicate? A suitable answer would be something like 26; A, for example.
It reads 35; A
